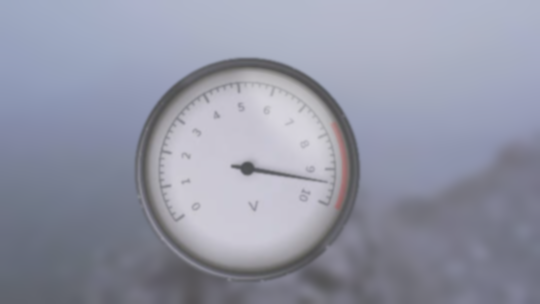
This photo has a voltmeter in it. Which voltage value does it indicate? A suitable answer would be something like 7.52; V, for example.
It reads 9.4; V
